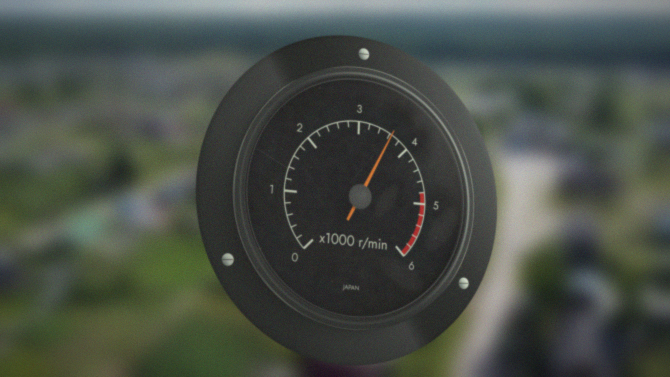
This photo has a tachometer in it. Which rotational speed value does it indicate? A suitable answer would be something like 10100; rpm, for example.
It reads 3600; rpm
